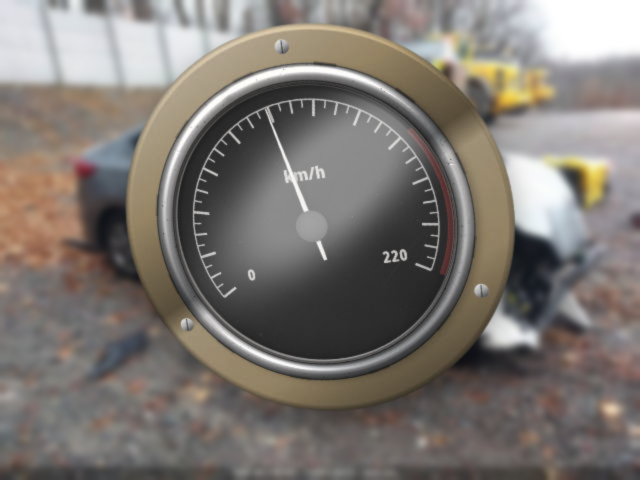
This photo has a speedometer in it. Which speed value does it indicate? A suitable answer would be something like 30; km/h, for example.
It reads 100; km/h
